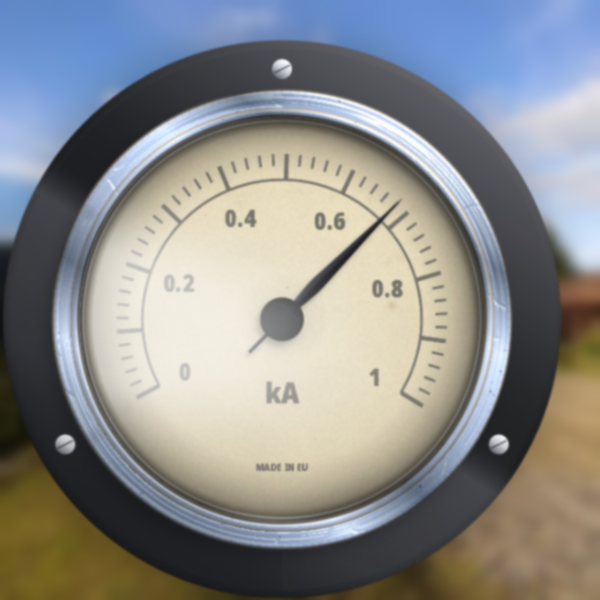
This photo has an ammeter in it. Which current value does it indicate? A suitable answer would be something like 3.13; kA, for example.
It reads 0.68; kA
